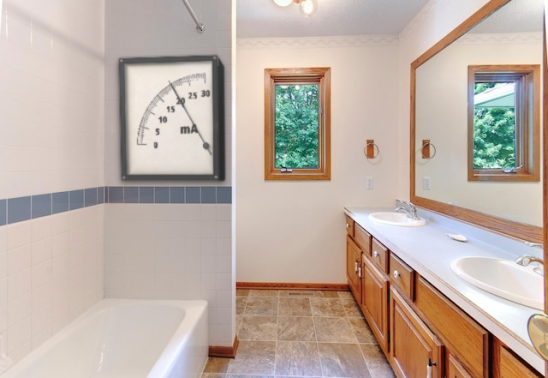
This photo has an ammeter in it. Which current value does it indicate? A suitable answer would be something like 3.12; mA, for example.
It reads 20; mA
